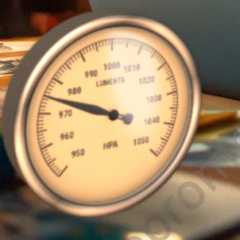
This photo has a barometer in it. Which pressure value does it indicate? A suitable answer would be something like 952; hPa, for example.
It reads 975; hPa
